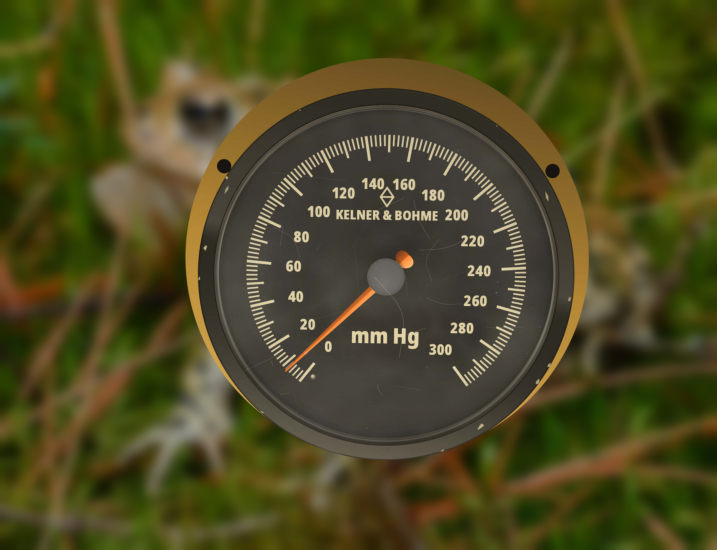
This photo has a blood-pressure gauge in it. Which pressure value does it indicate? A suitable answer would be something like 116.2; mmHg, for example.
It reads 8; mmHg
